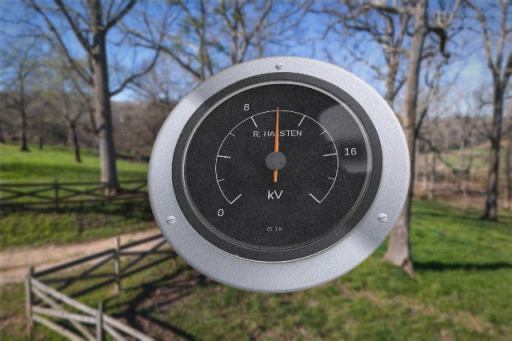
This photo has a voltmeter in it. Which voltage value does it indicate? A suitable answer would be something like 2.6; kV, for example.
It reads 10; kV
